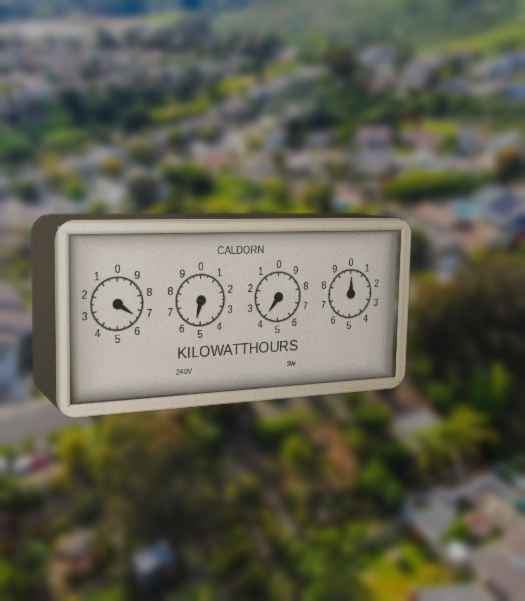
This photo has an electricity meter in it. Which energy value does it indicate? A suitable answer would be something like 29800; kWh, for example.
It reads 6540; kWh
